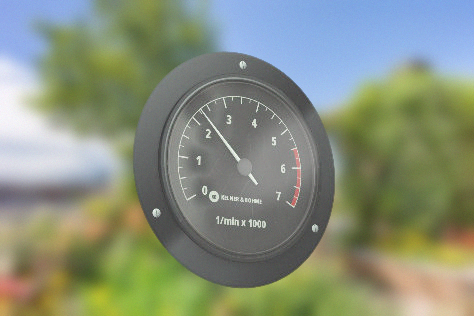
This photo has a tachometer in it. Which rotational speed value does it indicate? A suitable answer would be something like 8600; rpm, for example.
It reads 2250; rpm
